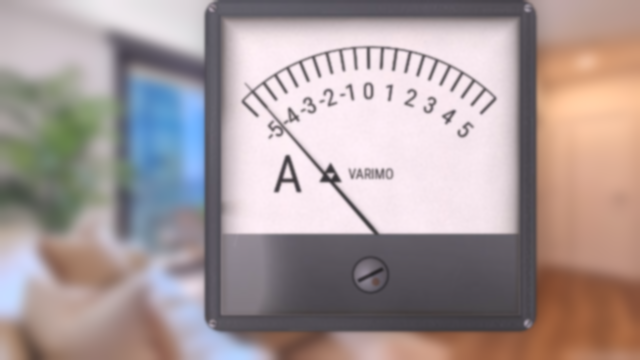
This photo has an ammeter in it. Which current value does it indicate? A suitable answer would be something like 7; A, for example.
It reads -4.5; A
